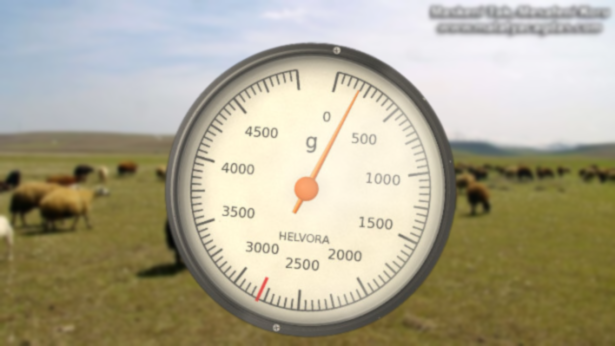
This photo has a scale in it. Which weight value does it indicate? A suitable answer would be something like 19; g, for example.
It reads 200; g
